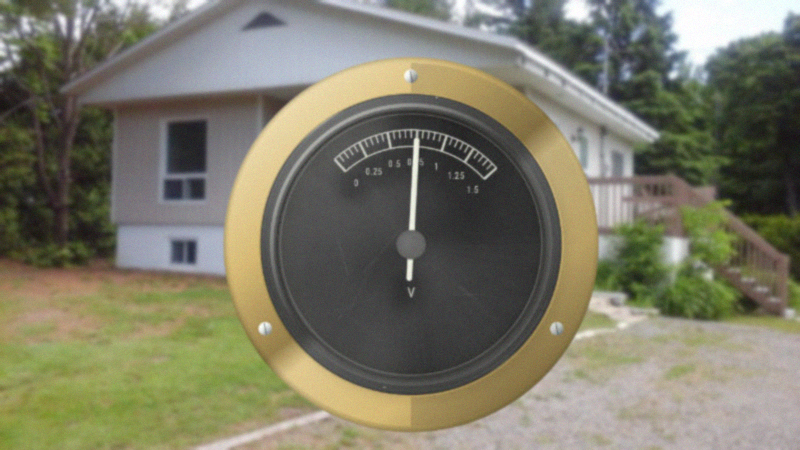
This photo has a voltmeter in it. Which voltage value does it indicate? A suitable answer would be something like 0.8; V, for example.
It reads 0.75; V
